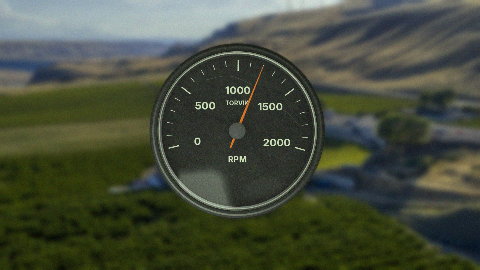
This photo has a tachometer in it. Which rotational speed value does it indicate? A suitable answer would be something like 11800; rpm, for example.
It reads 1200; rpm
